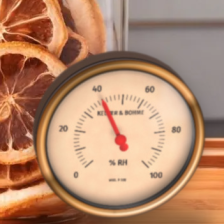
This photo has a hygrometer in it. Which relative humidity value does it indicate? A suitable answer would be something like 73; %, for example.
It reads 40; %
